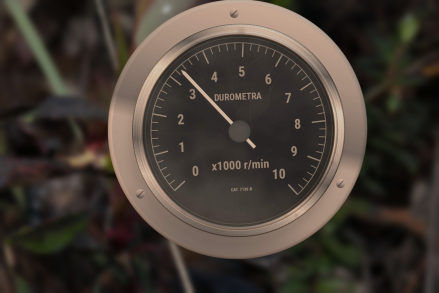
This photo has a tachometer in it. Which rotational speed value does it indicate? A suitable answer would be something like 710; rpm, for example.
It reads 3300; rpm
